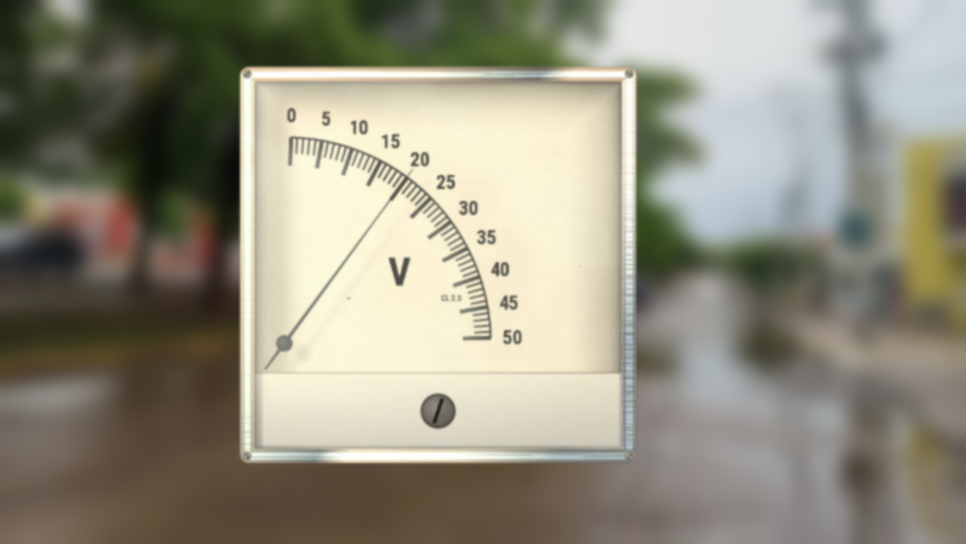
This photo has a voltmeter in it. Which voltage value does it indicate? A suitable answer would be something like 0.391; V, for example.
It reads 20; V
